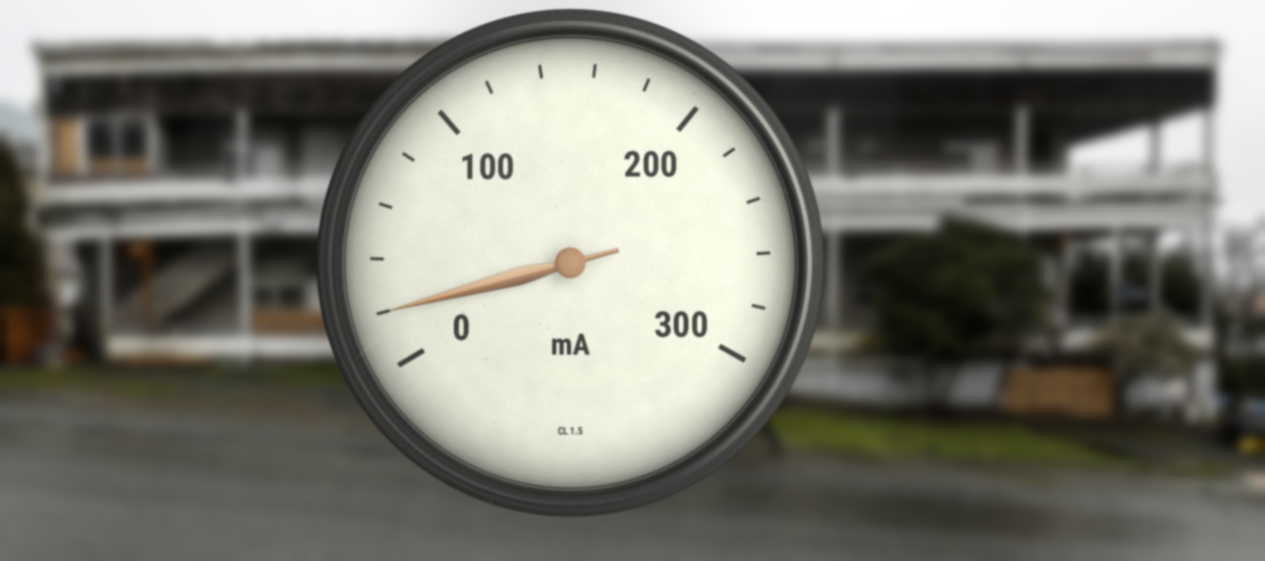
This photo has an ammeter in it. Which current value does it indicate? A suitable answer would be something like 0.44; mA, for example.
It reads 20; mA
